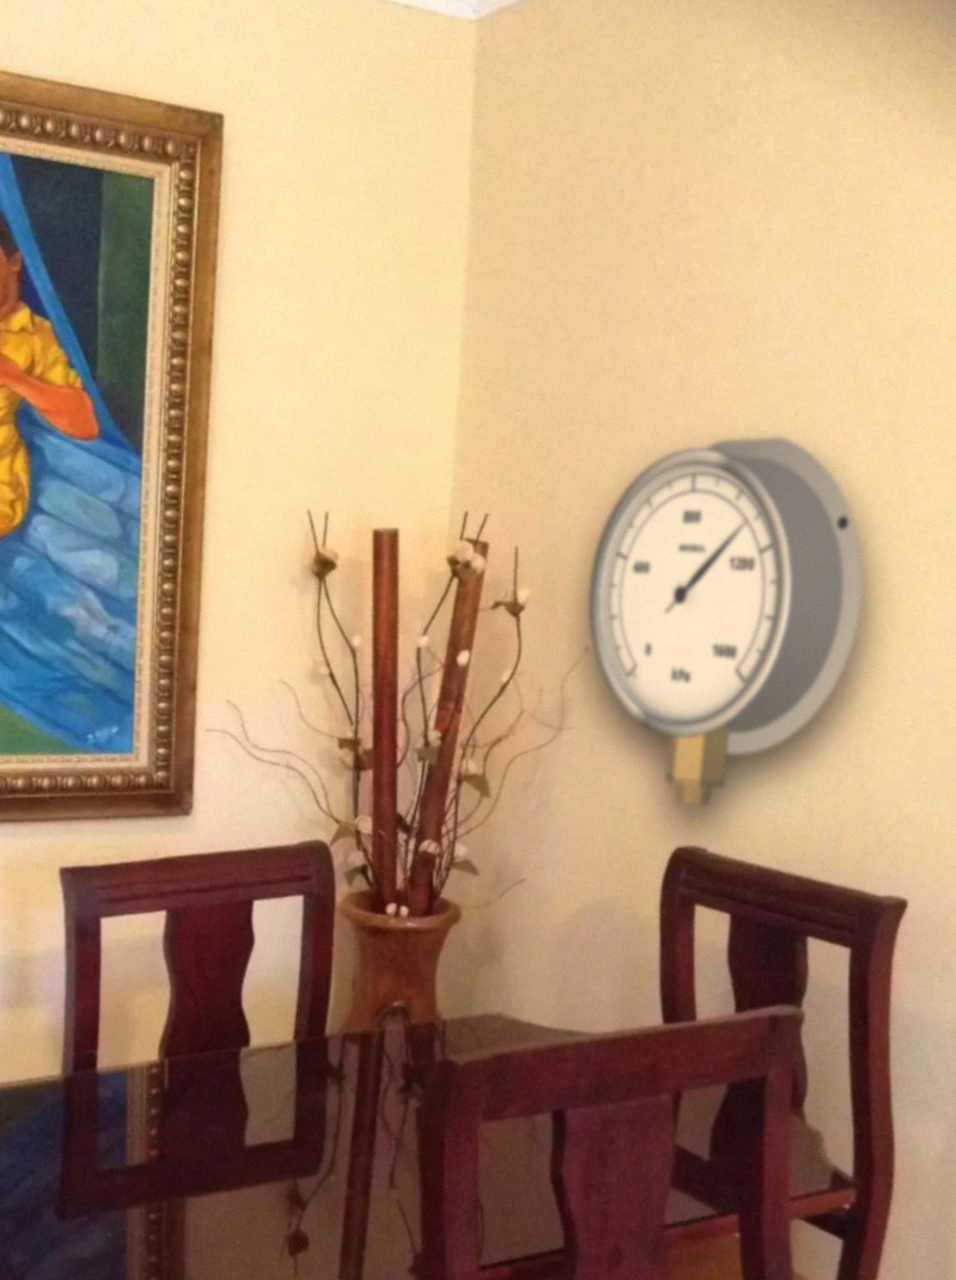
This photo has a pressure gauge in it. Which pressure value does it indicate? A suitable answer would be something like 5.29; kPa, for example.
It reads 1100; kPa
